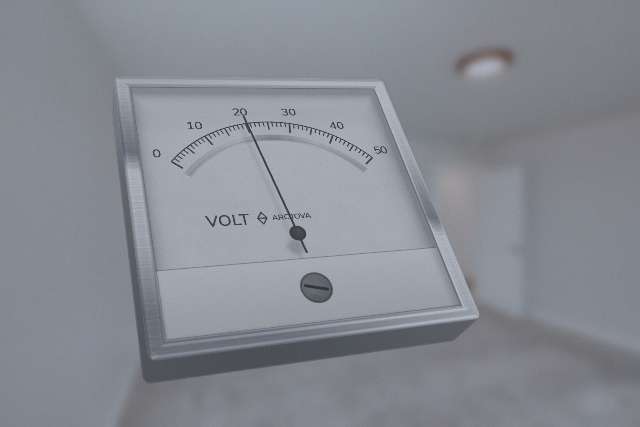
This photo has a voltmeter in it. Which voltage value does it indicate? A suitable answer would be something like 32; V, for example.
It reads 20; V
